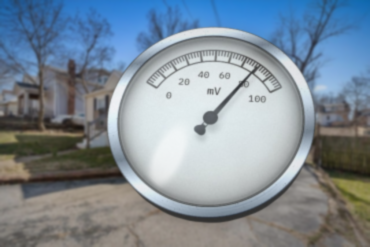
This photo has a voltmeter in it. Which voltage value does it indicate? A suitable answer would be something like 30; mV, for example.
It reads 80; mV
